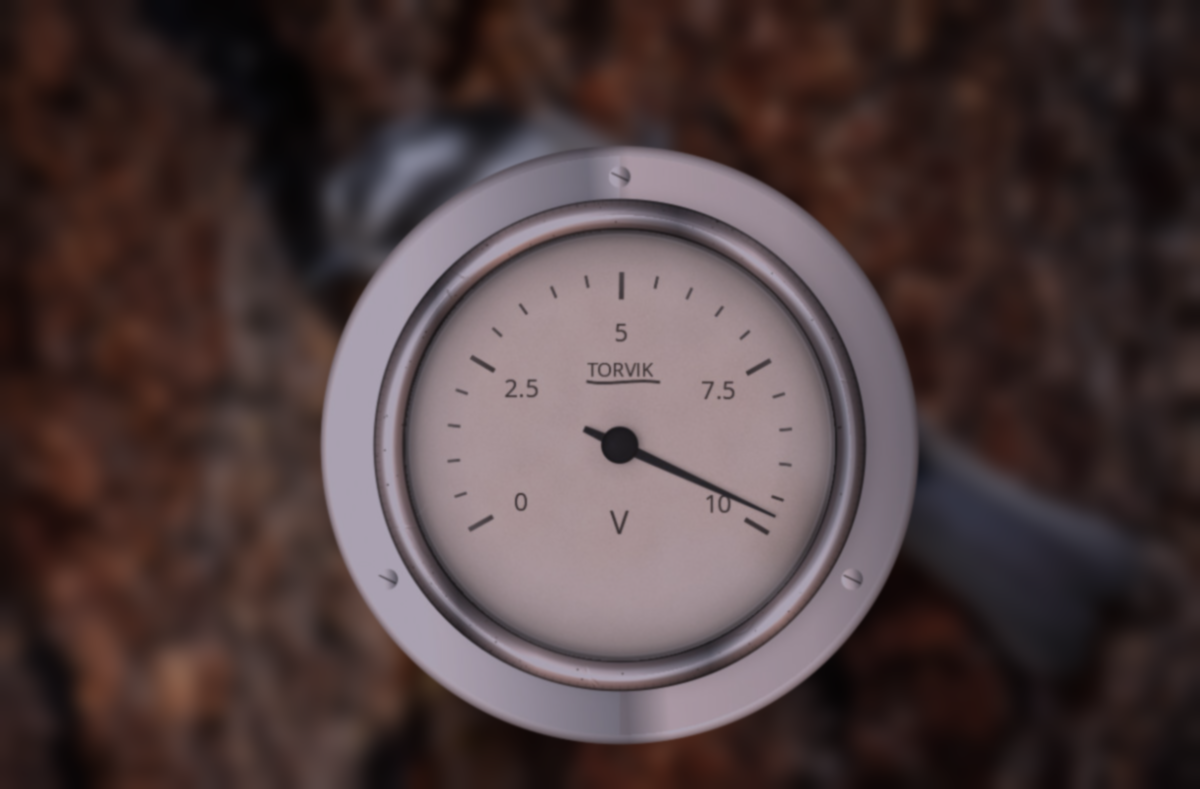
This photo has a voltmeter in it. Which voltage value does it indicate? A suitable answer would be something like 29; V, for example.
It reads 9.75; V
